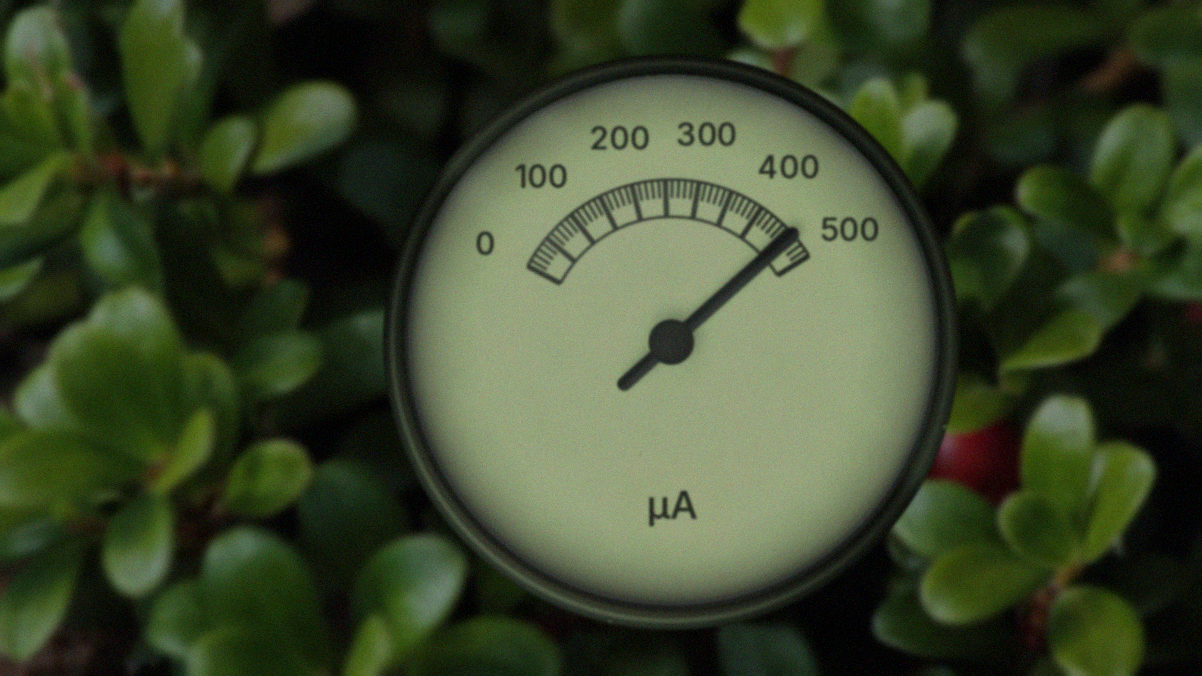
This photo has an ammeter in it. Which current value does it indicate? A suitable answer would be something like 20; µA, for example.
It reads 460; µA
